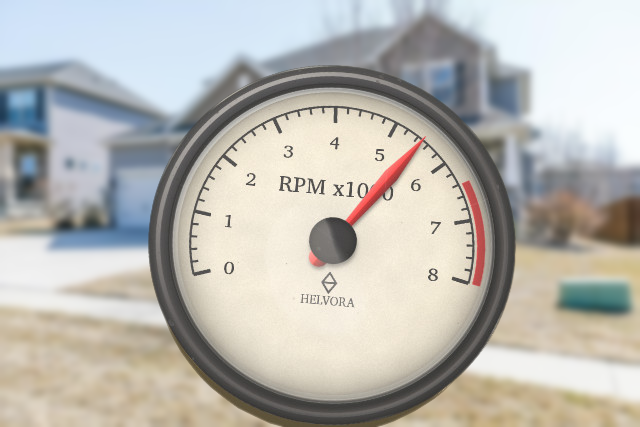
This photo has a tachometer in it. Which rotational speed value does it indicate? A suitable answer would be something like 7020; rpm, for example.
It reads 5500; rpm
